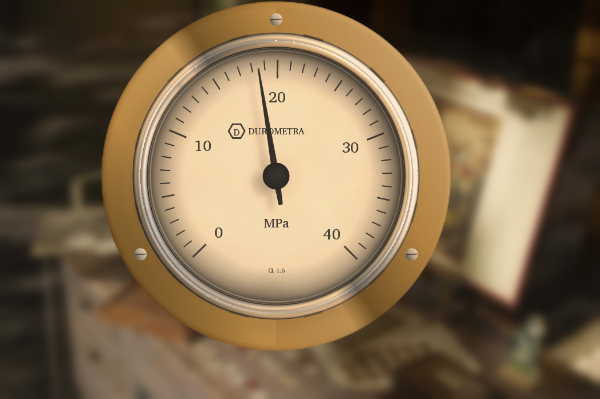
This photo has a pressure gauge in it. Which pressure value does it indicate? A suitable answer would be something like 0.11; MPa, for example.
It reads 18.5; MPa
